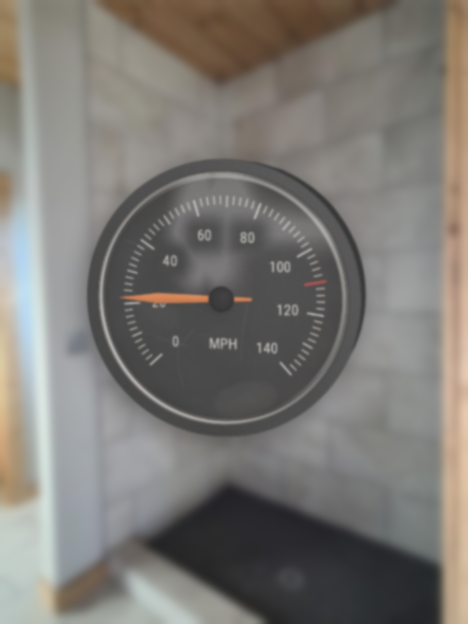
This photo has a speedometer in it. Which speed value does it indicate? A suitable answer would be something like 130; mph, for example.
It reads 22; mph
